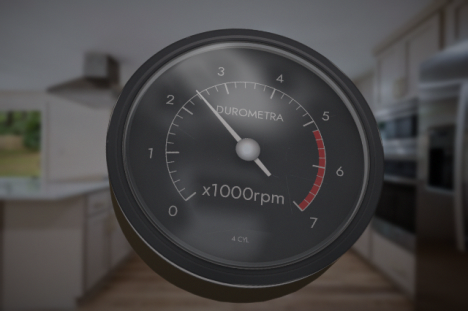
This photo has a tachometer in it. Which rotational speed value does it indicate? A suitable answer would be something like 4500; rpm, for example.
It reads 2400; rpm
